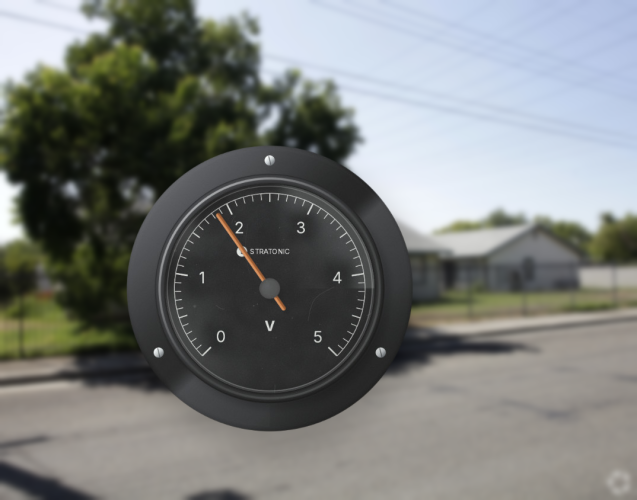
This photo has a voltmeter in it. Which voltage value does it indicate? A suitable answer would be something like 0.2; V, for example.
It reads 1.85; V
